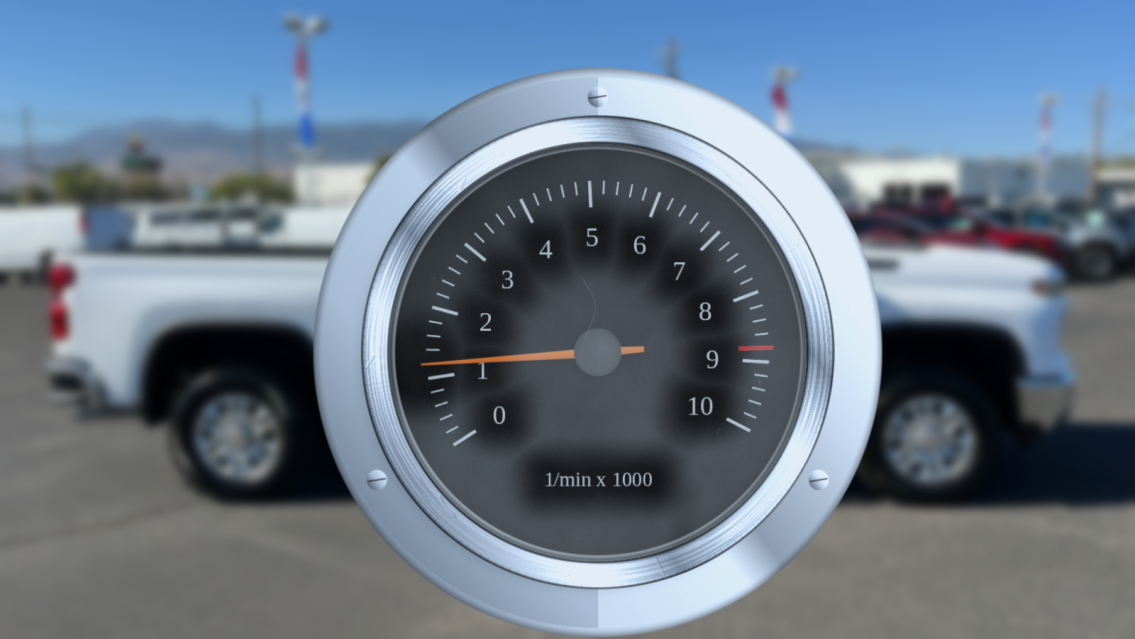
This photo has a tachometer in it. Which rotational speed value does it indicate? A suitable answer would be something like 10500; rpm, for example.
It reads 1200; rpm
